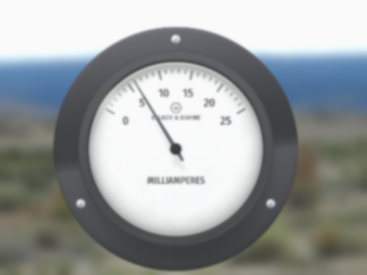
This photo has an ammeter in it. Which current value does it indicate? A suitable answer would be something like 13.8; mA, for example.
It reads 6; mA
